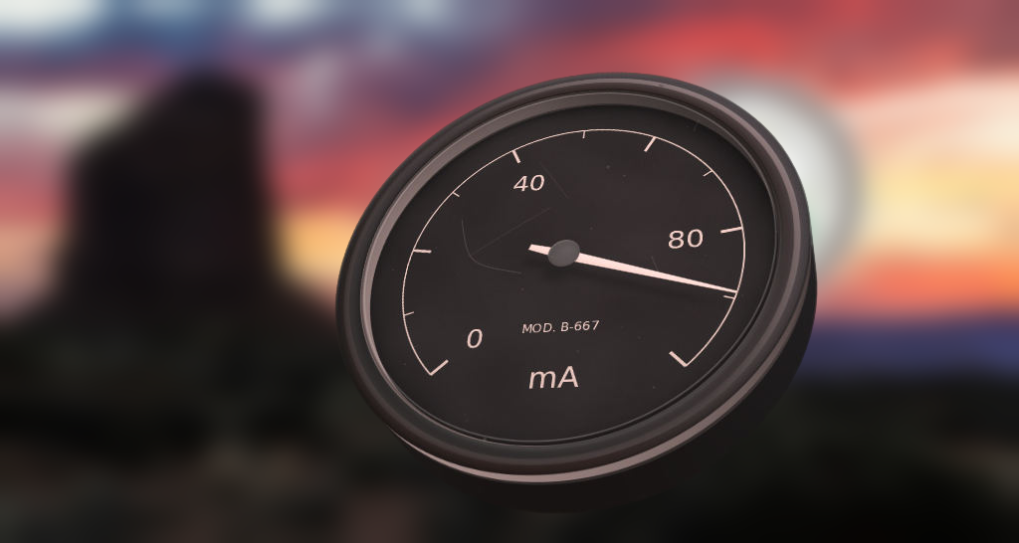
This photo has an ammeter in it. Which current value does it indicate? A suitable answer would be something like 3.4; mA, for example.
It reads 90; mA
